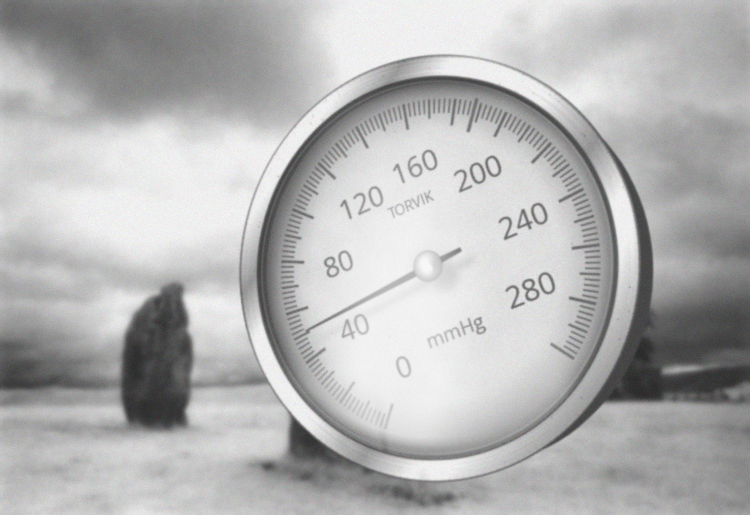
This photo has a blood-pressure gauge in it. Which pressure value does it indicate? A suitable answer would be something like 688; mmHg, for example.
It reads 50; mmHg
